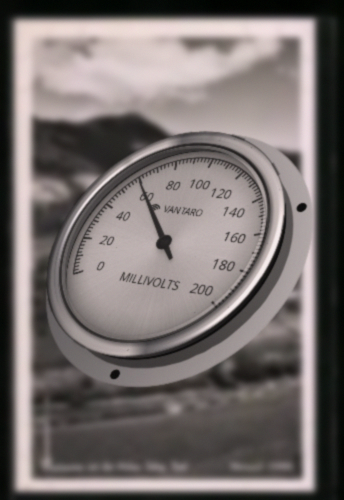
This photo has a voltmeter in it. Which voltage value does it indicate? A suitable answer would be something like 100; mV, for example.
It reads 60; mV
